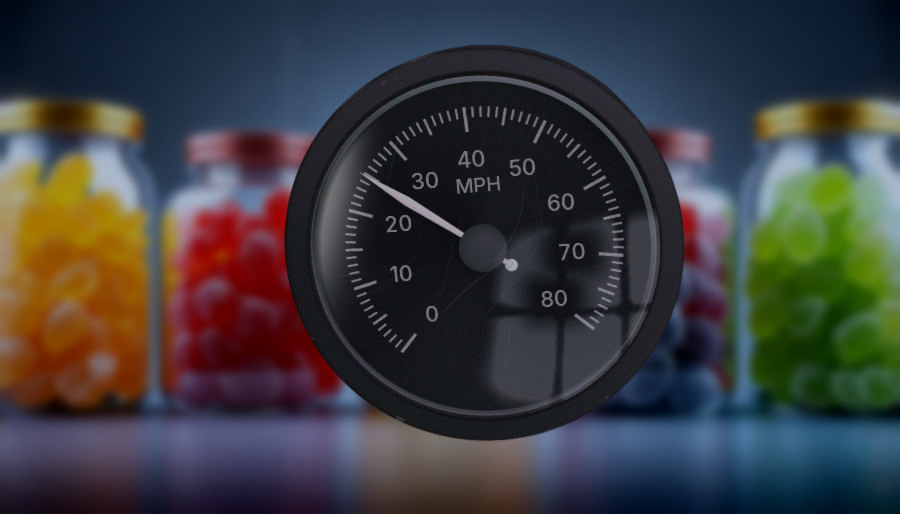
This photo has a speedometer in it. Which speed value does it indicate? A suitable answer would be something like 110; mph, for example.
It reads 25; mph
